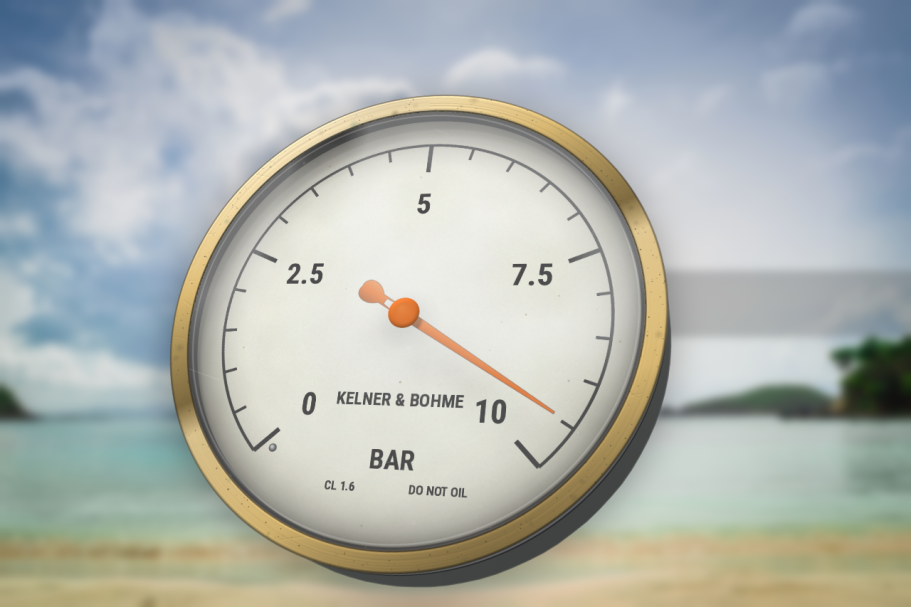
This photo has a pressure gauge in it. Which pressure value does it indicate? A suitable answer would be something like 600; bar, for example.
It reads 9.5; bar
